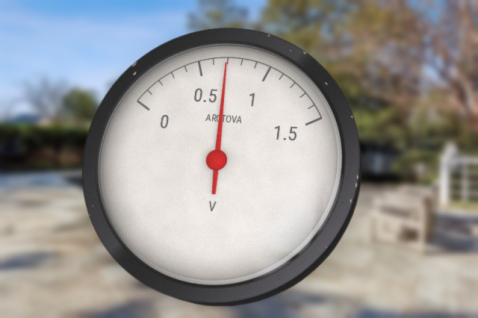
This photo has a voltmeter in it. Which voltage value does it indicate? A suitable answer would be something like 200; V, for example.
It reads 0.7; V
